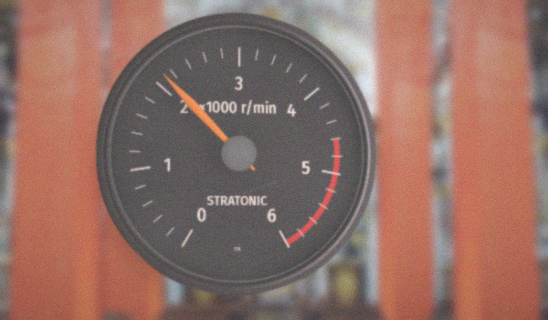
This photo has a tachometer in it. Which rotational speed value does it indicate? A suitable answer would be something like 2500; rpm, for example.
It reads 2100; rpm
